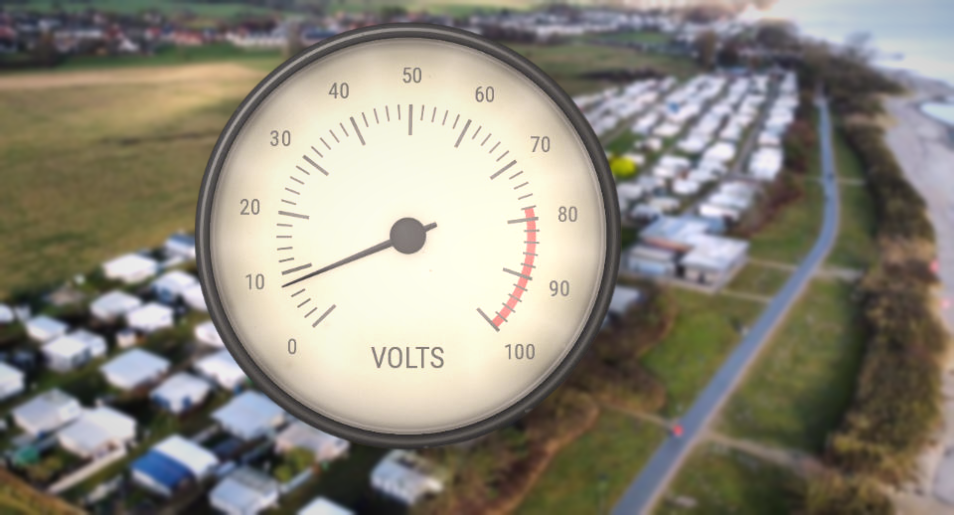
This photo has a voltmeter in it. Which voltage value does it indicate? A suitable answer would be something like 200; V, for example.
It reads 8; V
